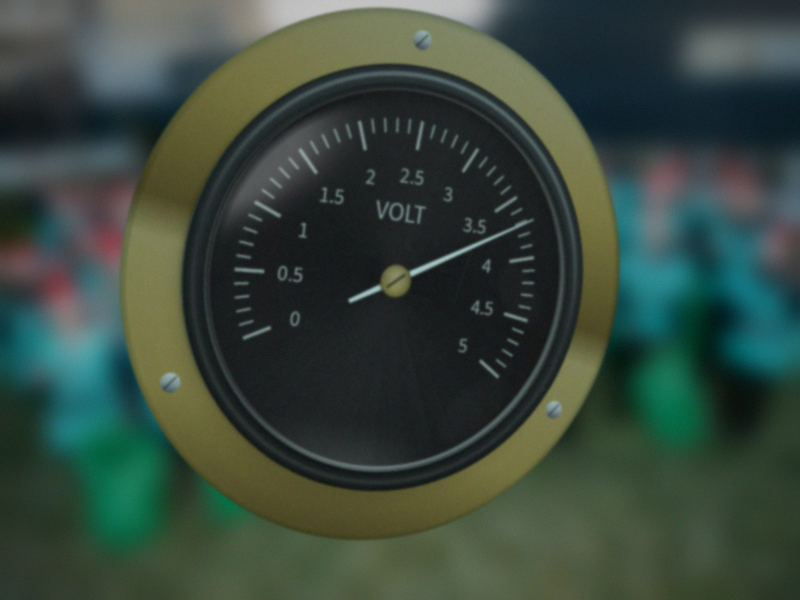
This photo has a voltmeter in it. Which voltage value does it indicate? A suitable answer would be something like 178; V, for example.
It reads 3.7; V
